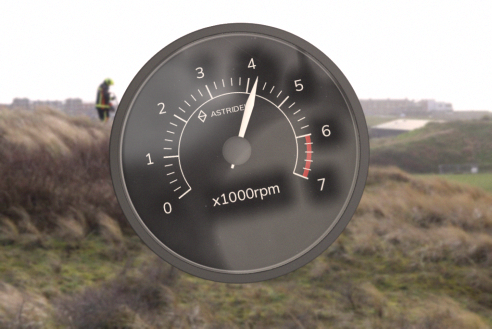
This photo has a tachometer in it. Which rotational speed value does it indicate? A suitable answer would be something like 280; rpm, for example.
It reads 4200; rpm
